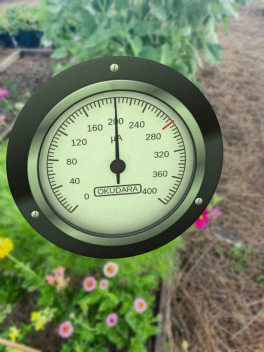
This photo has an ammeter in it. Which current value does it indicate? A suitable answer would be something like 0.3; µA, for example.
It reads 200; µA
